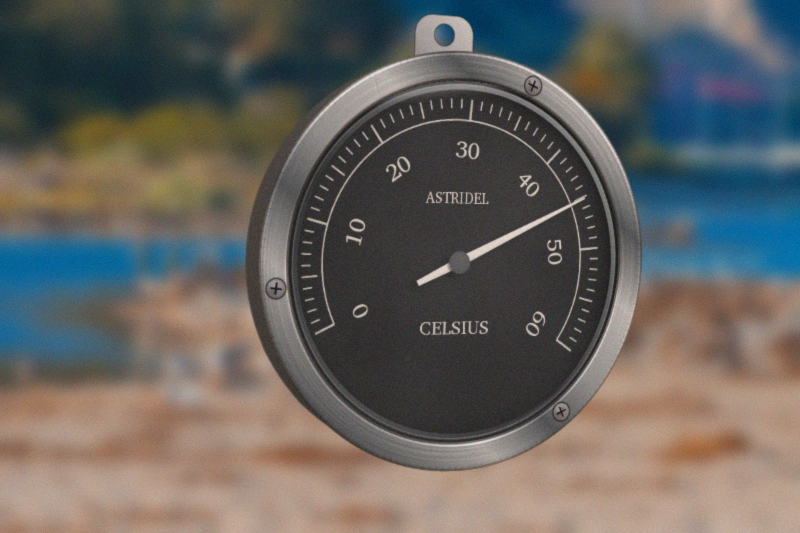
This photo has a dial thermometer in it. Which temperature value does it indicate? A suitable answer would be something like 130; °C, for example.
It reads 45; °C
